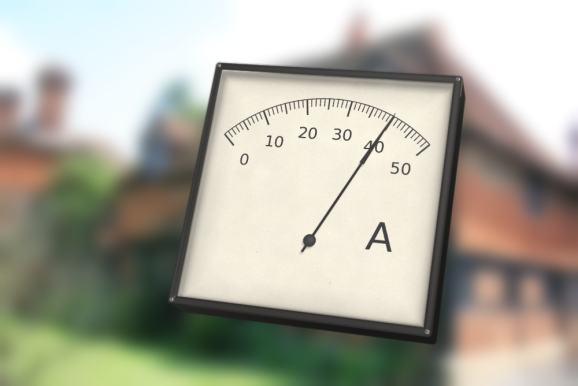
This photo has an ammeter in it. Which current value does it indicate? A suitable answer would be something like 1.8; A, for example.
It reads 40; A
